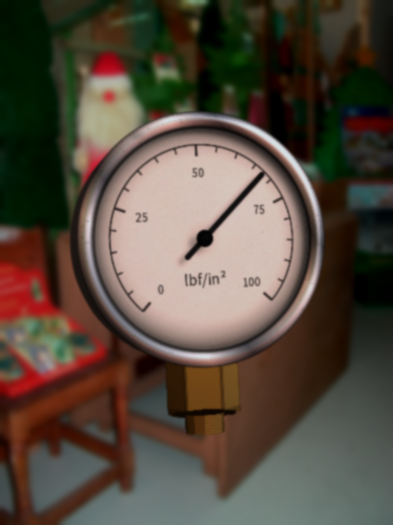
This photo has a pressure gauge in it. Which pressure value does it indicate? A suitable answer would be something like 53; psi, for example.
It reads 67.5; psi
